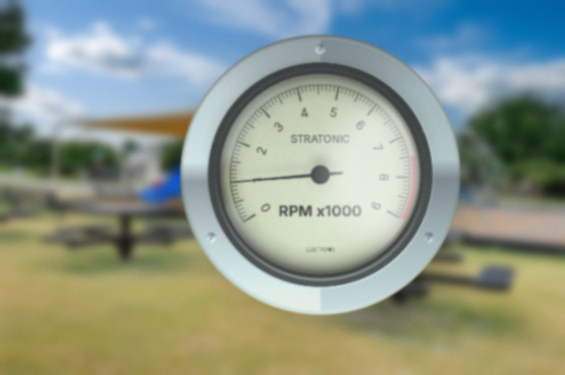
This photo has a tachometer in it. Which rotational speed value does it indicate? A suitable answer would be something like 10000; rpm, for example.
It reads 1000; rpm
